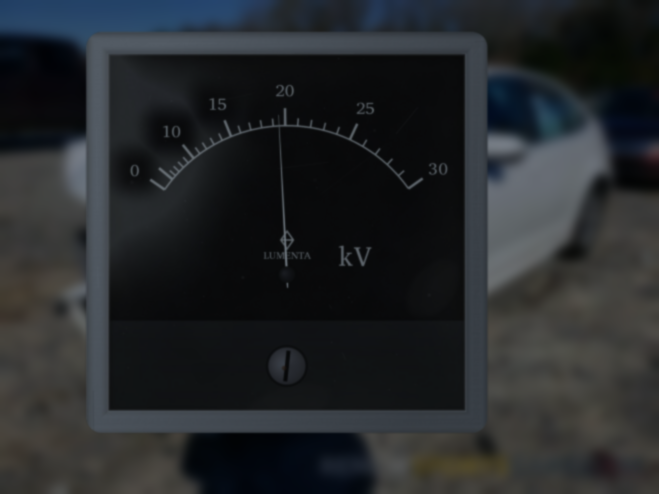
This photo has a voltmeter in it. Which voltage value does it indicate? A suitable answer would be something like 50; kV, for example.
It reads 19.5; kV
